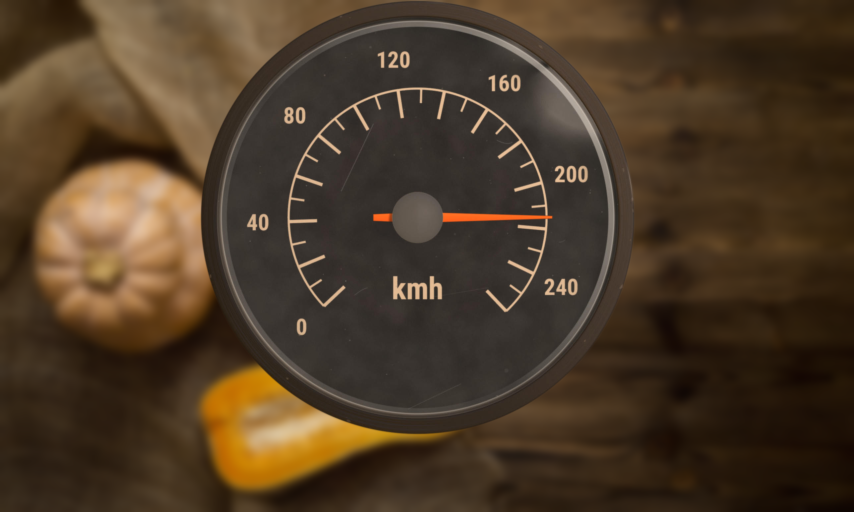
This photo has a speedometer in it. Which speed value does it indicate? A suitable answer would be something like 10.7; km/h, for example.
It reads 215; km/h
